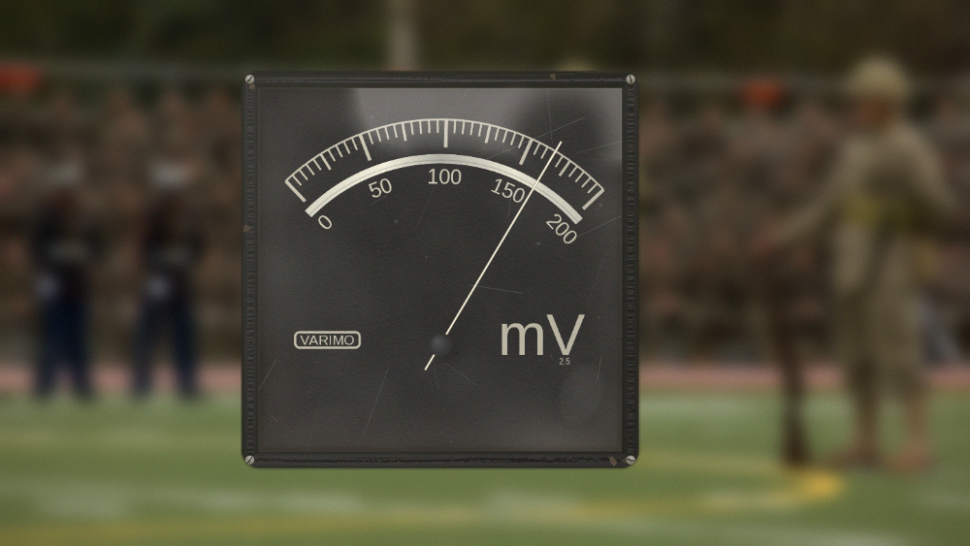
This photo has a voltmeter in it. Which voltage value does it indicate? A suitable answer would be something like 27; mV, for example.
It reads 165; mV
